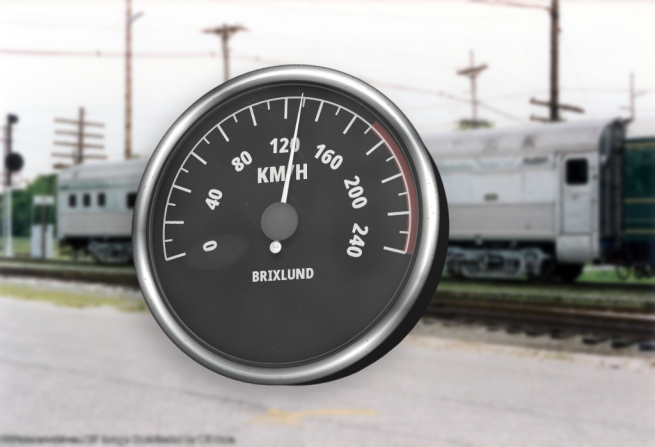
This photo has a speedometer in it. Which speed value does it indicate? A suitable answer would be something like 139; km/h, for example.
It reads 130; km/h
